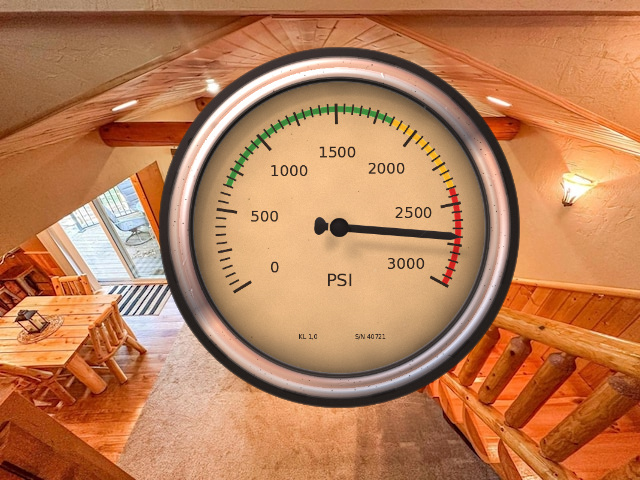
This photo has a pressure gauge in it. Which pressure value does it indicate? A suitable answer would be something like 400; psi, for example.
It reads 2700; psi
